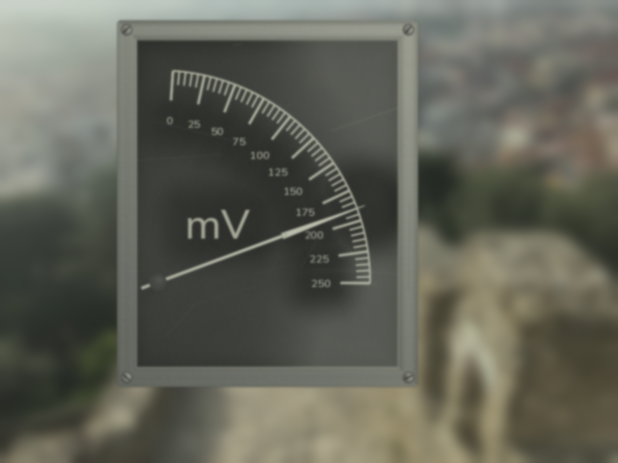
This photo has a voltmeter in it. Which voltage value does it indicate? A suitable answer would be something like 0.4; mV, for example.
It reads 190; mV
